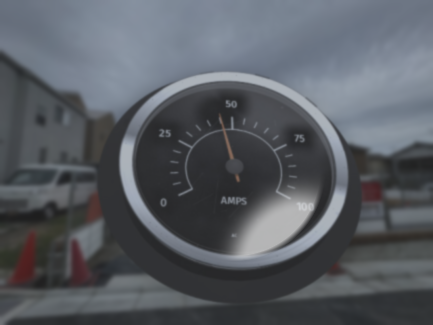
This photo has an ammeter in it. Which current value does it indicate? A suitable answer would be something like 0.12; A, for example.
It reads 45; A
